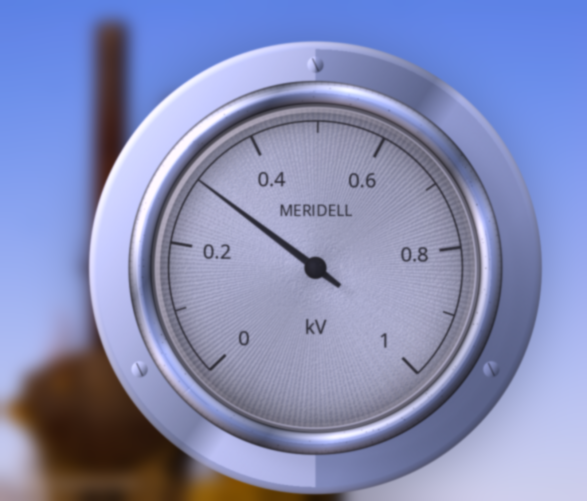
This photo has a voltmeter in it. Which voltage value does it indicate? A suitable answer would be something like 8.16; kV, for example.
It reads 0.3; kV
